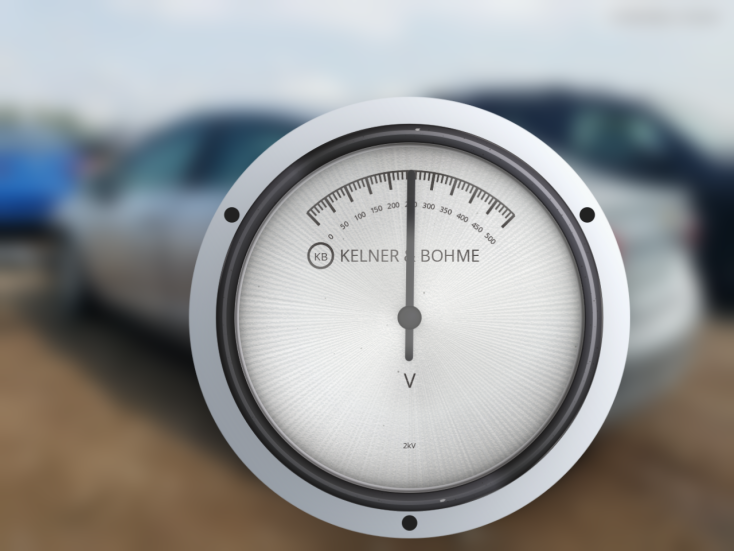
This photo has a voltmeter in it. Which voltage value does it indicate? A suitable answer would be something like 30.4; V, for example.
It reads 250; V
